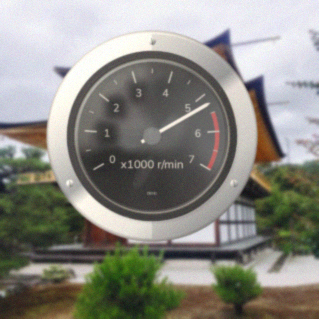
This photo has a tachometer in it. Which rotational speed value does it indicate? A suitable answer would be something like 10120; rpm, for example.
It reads 5250; rpm
